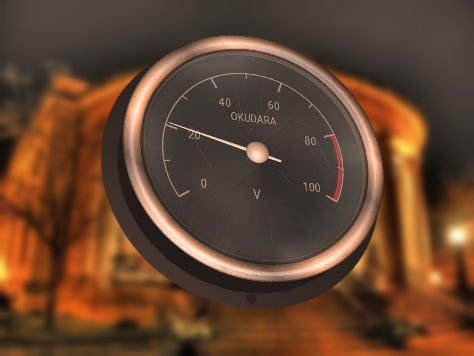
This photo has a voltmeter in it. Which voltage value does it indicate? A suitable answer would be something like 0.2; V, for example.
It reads 20; V
